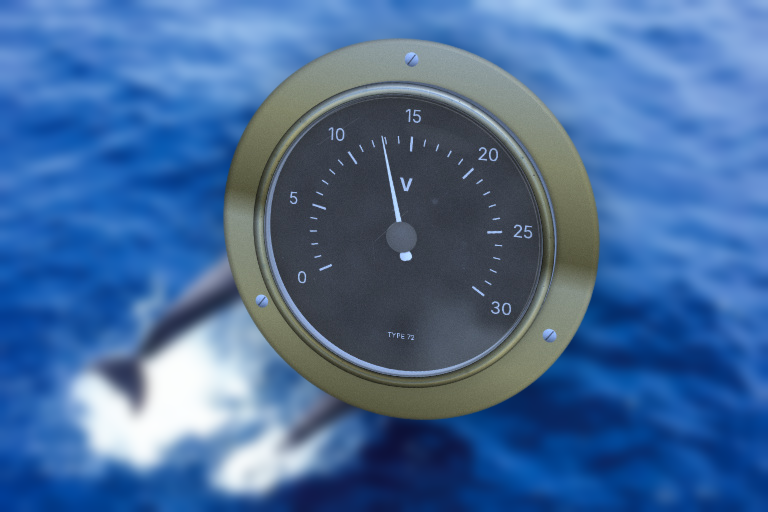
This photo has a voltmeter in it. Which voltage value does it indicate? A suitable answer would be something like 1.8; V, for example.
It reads 13; V
